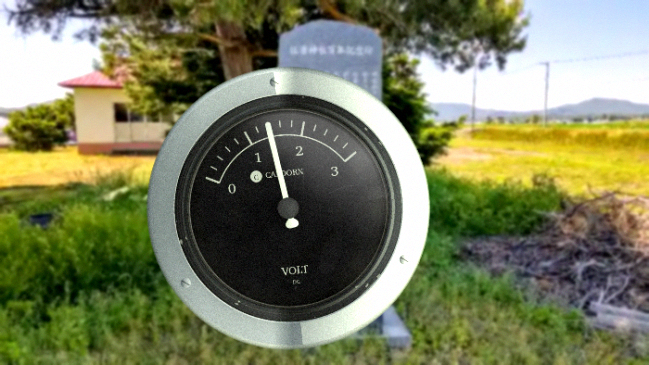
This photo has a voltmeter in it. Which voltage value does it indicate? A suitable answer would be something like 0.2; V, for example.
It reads 1.4; V
